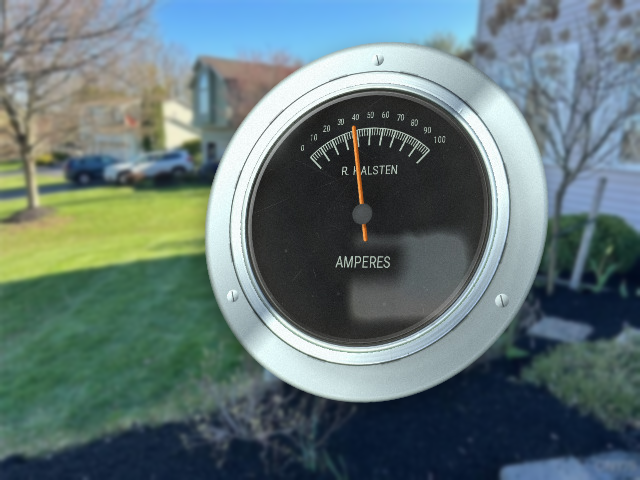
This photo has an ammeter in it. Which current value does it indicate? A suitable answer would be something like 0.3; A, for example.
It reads 40; A
